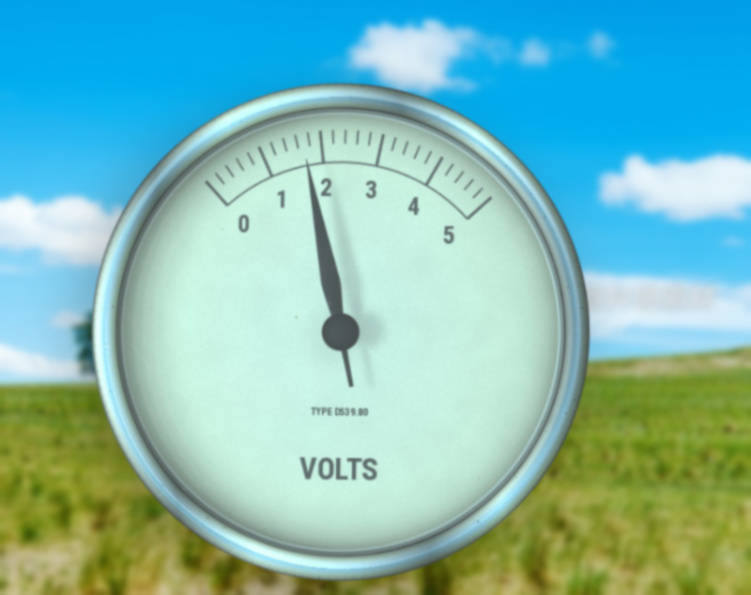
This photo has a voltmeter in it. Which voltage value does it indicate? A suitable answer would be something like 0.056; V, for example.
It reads 1.7; V
